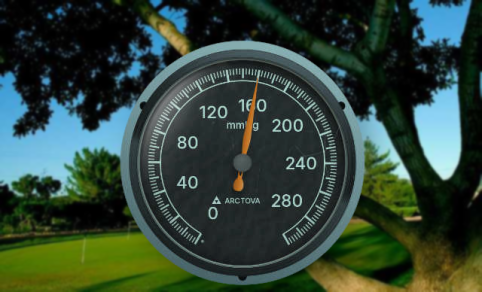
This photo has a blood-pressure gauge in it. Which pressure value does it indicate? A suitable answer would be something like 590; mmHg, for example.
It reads 160; mmHg
